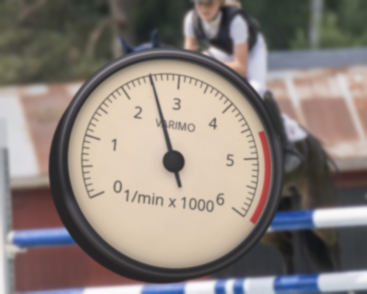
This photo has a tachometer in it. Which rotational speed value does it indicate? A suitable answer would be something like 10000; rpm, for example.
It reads 2500; rpm
